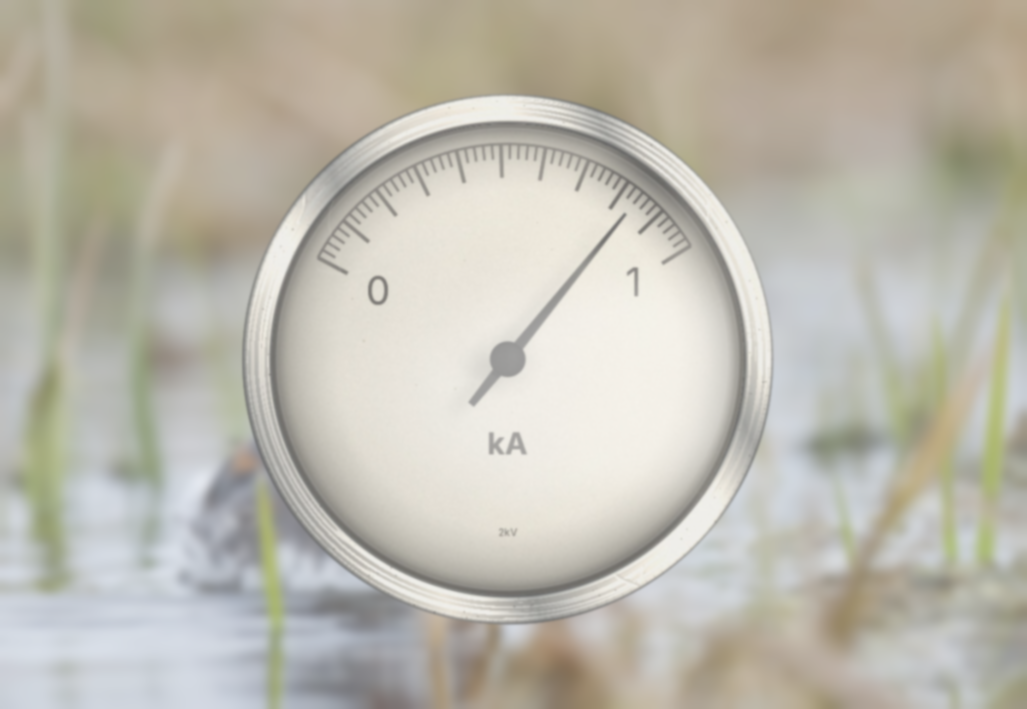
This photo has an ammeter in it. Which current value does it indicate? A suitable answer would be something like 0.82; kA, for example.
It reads 0.84; kA
